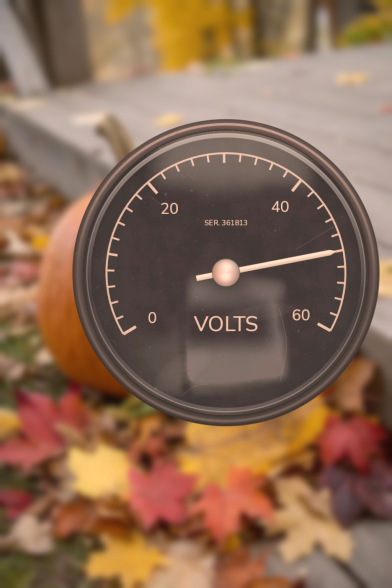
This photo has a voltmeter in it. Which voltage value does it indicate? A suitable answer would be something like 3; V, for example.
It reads 50; V
